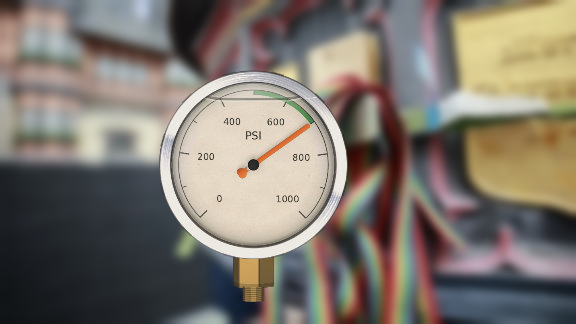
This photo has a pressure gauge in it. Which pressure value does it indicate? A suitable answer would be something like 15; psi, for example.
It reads 700; psi
